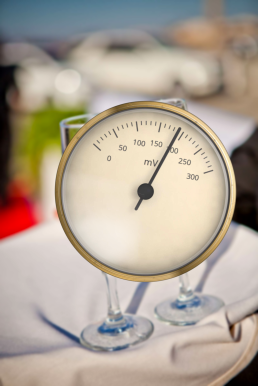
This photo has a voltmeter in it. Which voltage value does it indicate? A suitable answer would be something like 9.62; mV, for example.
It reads 190; mV
